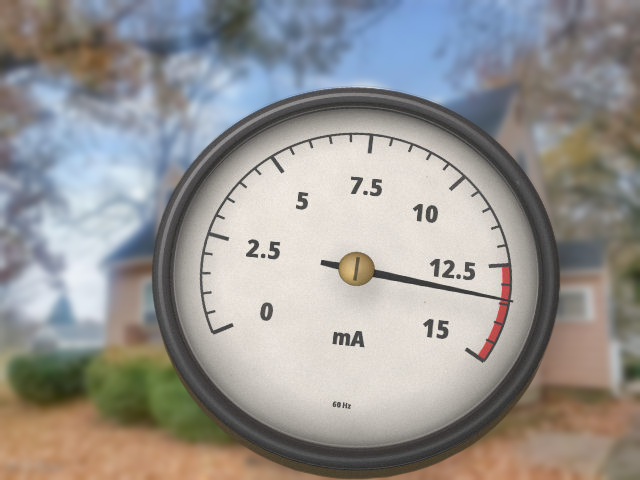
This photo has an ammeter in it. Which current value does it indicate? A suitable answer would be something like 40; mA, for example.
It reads 13.5; mA
